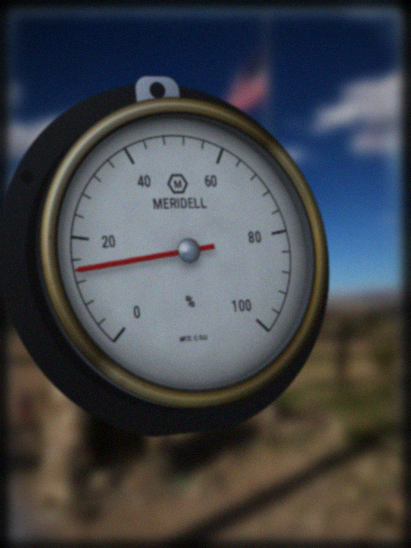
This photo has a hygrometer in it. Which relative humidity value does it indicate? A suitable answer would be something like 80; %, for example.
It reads 14; %
